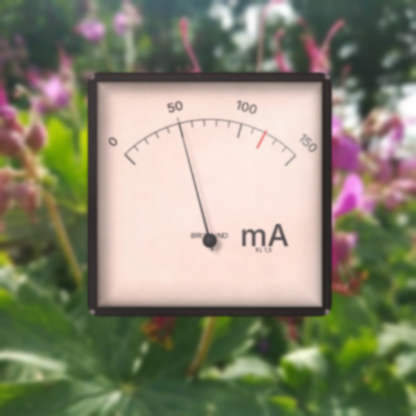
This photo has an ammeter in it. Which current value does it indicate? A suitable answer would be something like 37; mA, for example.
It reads 50; mA
